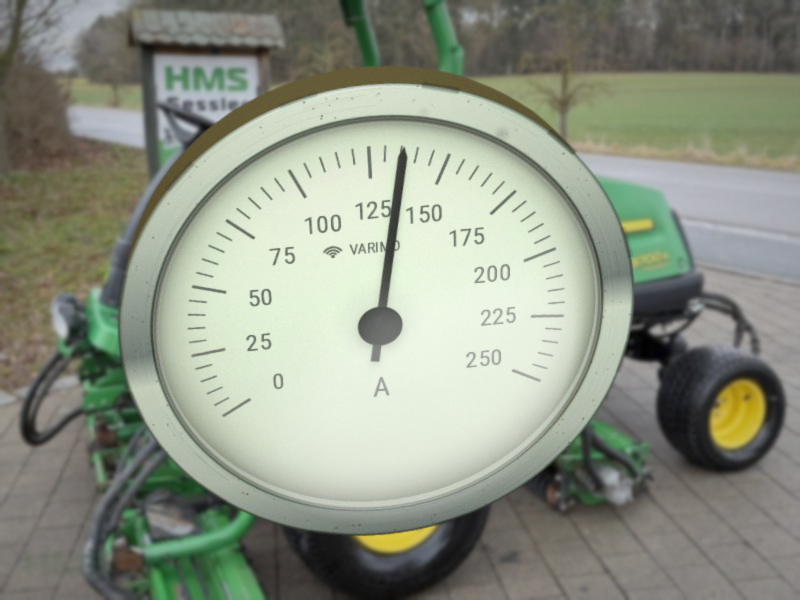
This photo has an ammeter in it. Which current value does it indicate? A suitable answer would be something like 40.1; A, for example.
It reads 135; A
